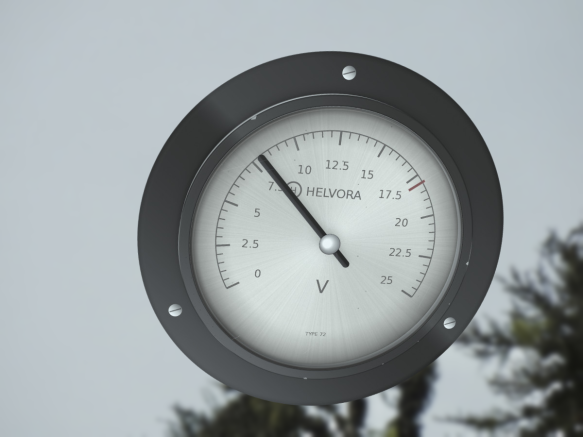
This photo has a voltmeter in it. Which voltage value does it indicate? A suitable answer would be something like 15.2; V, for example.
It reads 8; V
